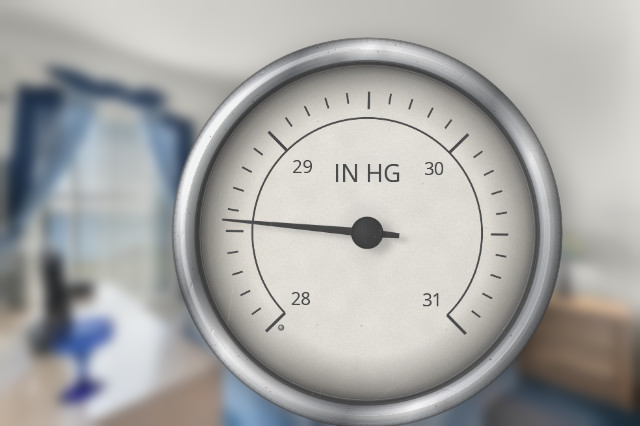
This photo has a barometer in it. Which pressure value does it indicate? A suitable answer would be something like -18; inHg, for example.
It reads 28.55; inHg
